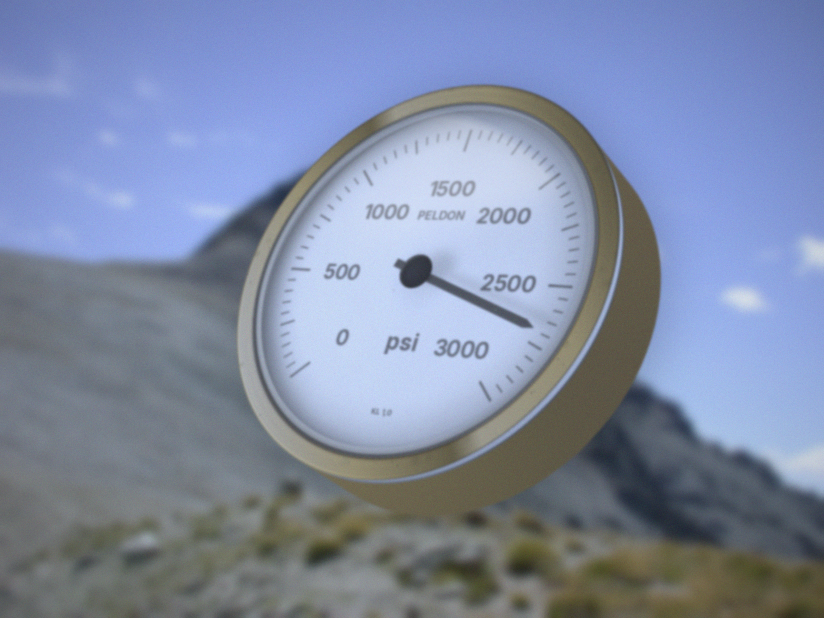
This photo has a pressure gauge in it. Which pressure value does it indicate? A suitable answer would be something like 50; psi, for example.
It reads 2700; psi
